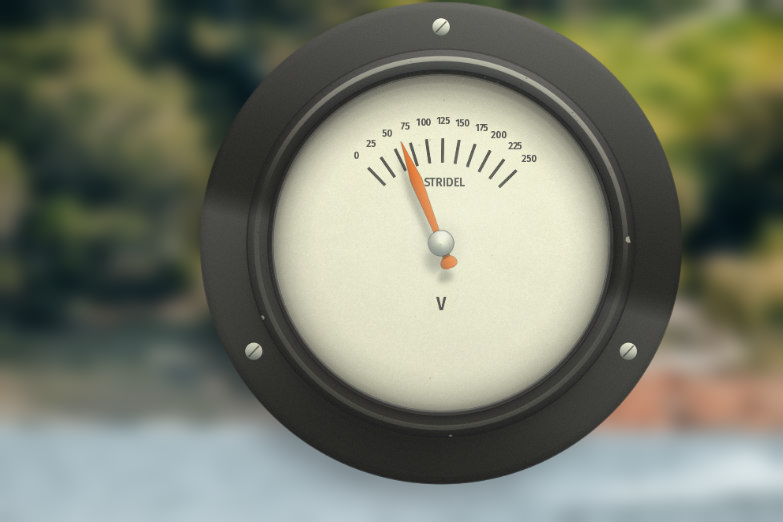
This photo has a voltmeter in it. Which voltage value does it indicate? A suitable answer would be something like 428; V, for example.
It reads 62.5; V
